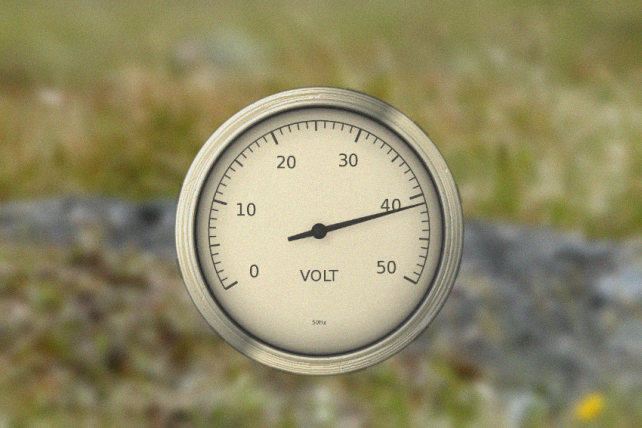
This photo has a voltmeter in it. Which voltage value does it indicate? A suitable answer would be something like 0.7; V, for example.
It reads 41; V
